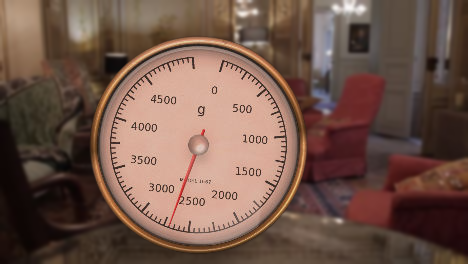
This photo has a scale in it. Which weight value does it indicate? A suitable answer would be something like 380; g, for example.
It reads 2700; g
